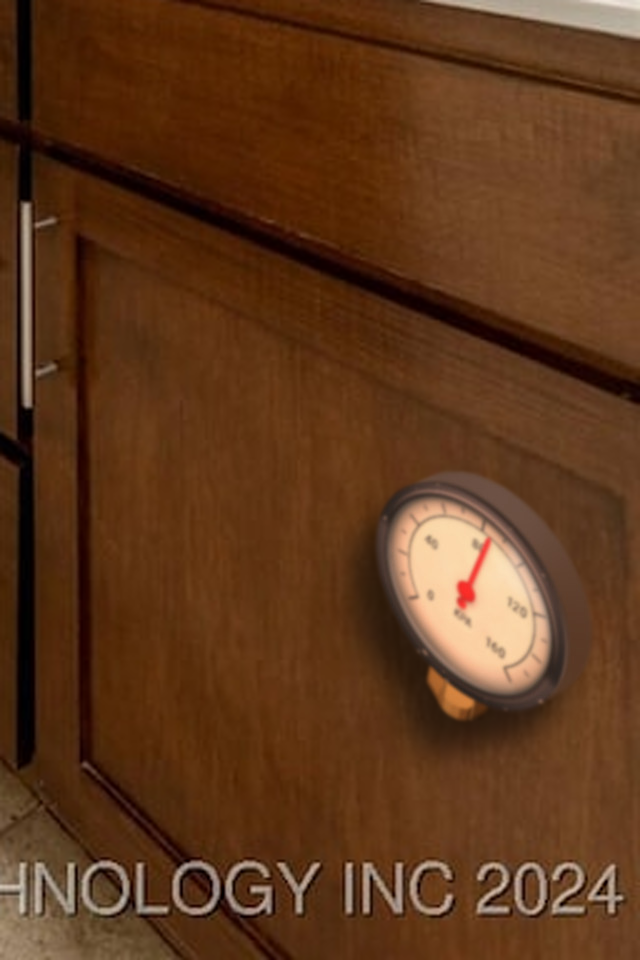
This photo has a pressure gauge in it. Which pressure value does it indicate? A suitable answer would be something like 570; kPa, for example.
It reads 85; kPa
